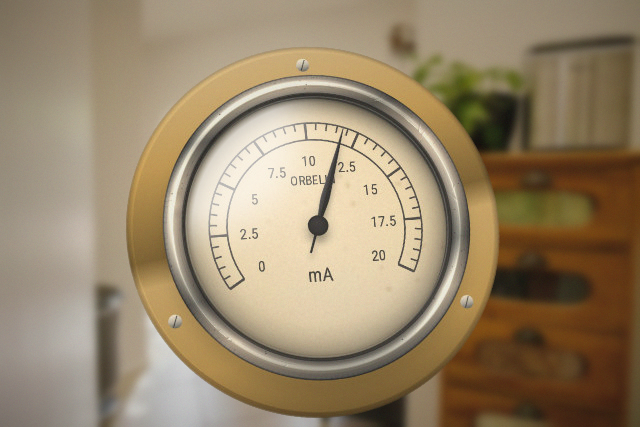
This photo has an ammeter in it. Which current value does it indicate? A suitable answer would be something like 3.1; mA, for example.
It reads 11.75; mA
